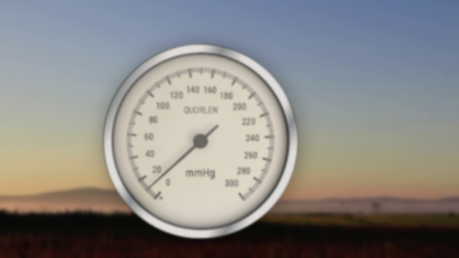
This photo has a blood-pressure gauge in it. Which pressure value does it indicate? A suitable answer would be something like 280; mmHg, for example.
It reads 10; mmHg
